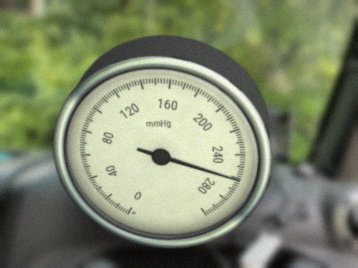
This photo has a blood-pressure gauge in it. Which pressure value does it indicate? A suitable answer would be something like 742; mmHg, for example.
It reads 260; mmHg
